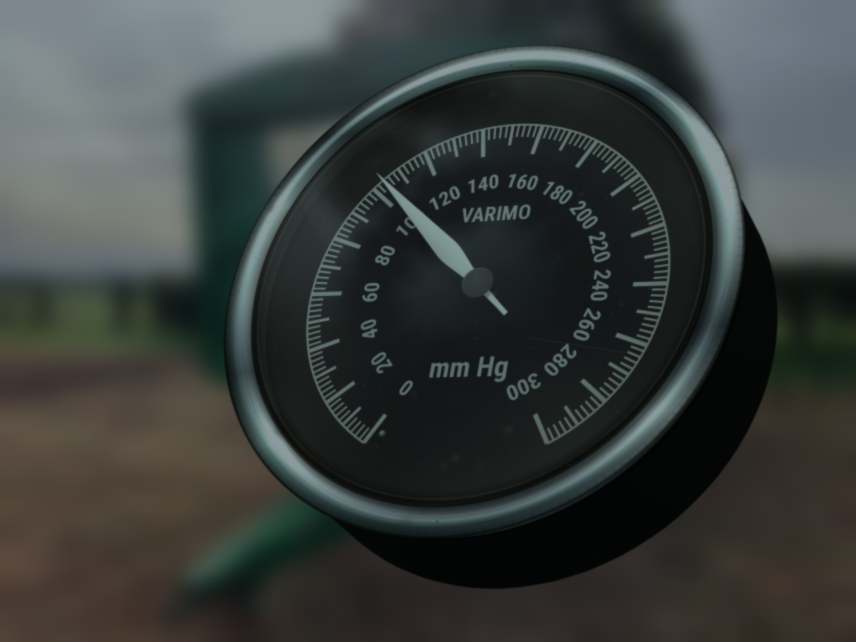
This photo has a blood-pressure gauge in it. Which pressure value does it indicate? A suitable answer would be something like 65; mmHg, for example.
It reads 104; mmHg
